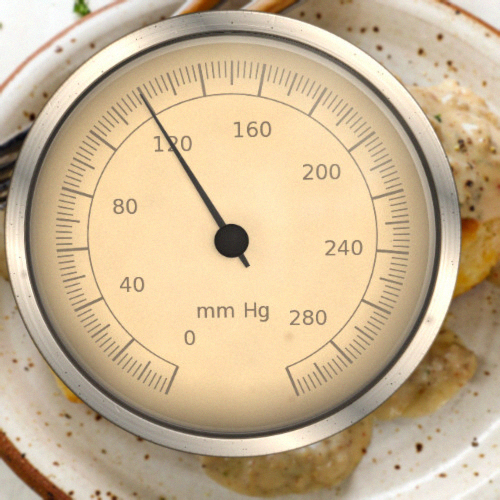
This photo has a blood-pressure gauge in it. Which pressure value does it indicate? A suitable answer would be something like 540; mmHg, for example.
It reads 120; mmHg
